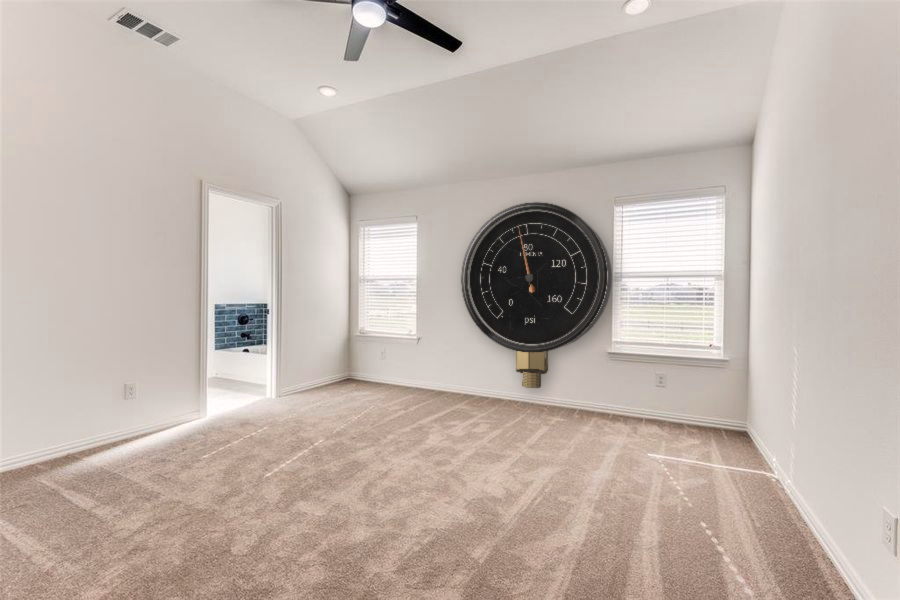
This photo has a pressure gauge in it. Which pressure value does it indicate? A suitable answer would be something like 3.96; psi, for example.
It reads 75; psi
